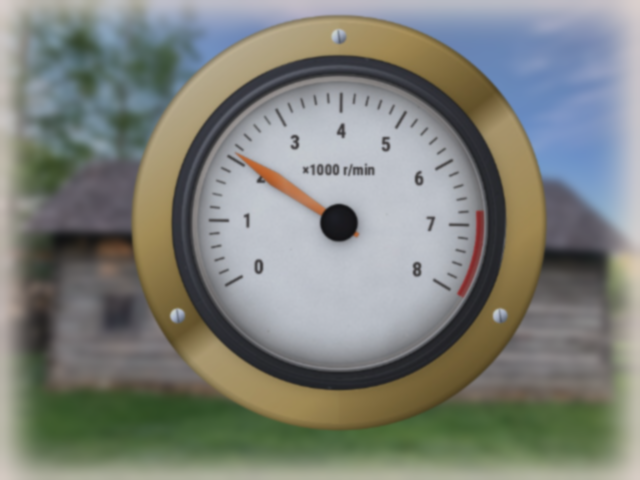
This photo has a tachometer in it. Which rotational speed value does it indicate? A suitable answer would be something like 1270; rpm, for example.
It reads 2100; rpm
